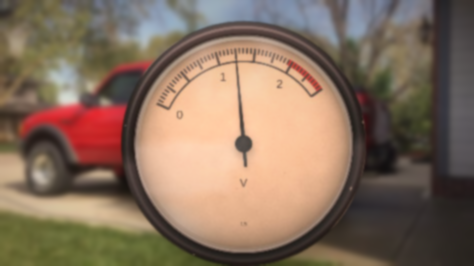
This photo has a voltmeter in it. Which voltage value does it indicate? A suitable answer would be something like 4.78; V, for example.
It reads 1.25; V
